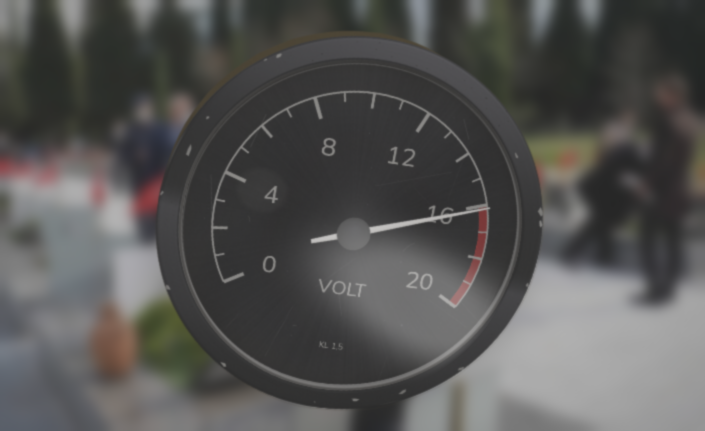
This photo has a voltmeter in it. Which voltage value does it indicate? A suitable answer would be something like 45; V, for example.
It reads 16; V
